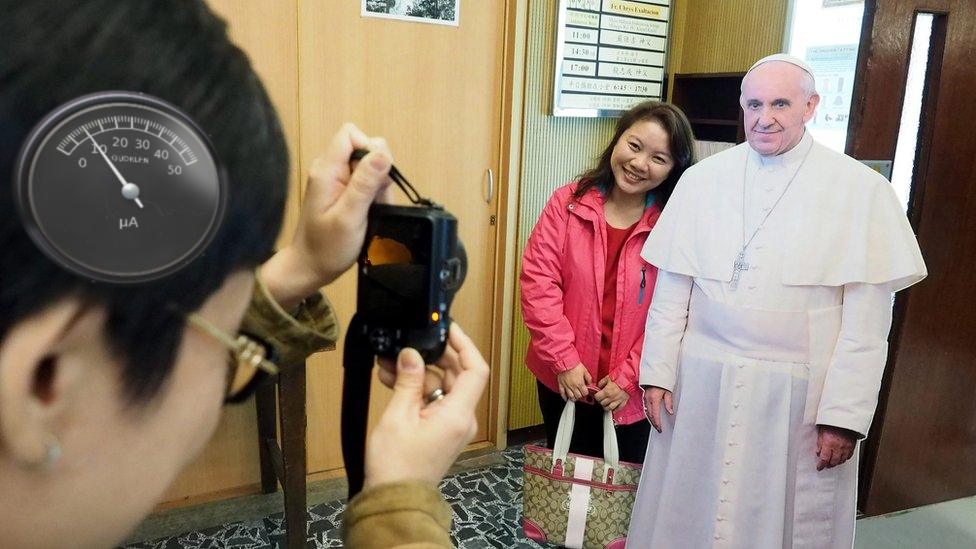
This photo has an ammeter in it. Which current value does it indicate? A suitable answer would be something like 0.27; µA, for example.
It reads 10; µA
